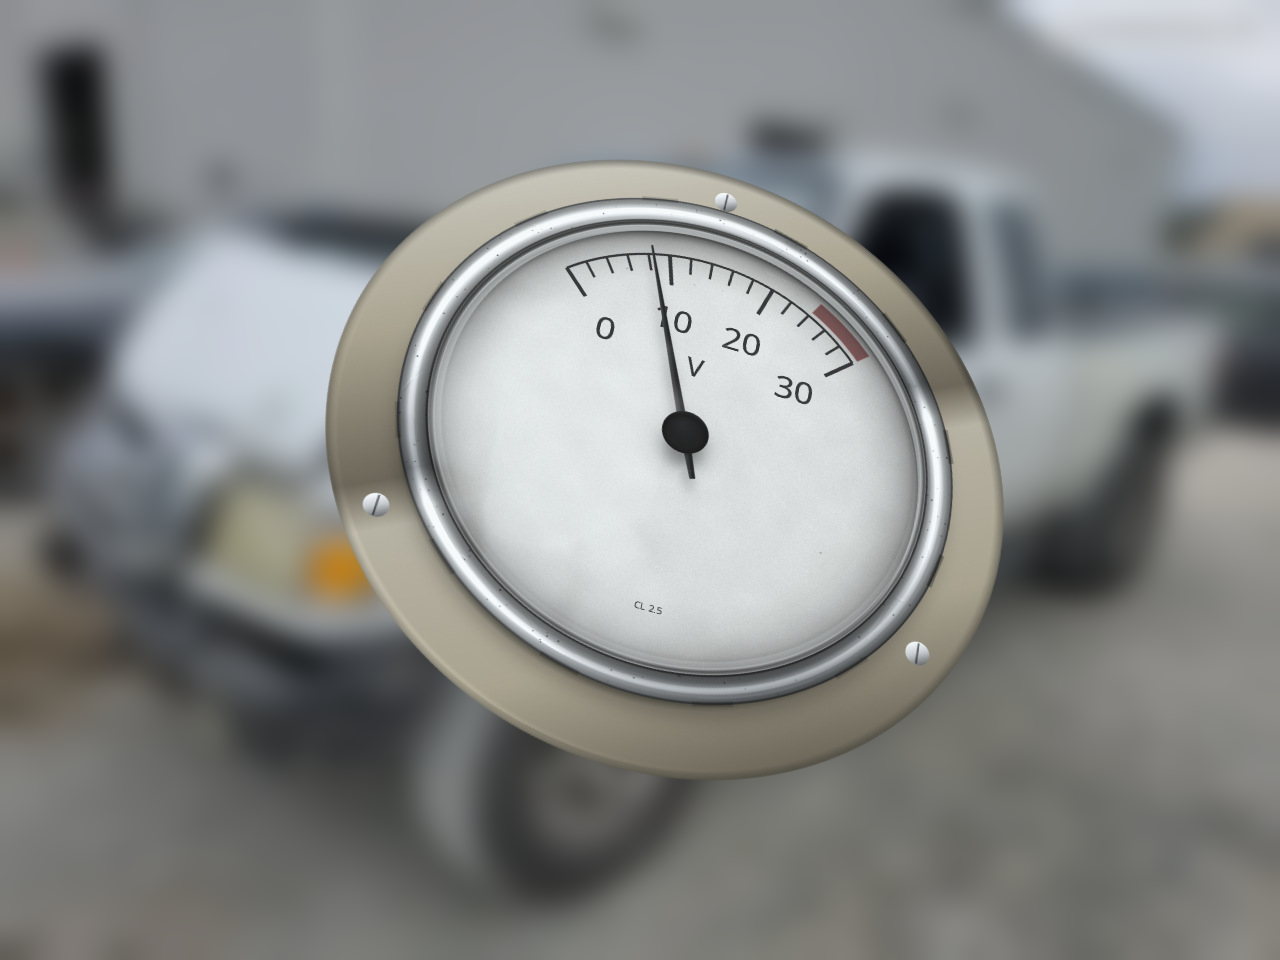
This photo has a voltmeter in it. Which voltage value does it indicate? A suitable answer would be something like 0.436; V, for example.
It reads 8; V
